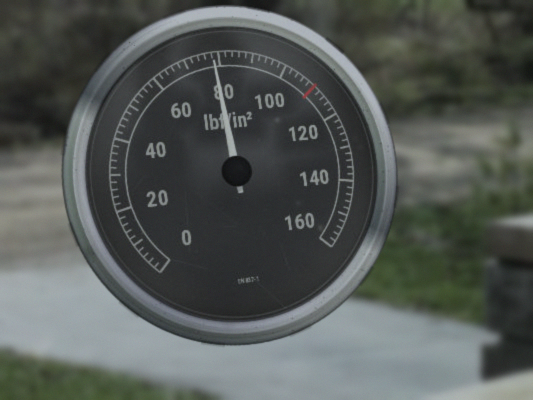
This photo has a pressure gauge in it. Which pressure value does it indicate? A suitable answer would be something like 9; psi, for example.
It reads 78; psi
